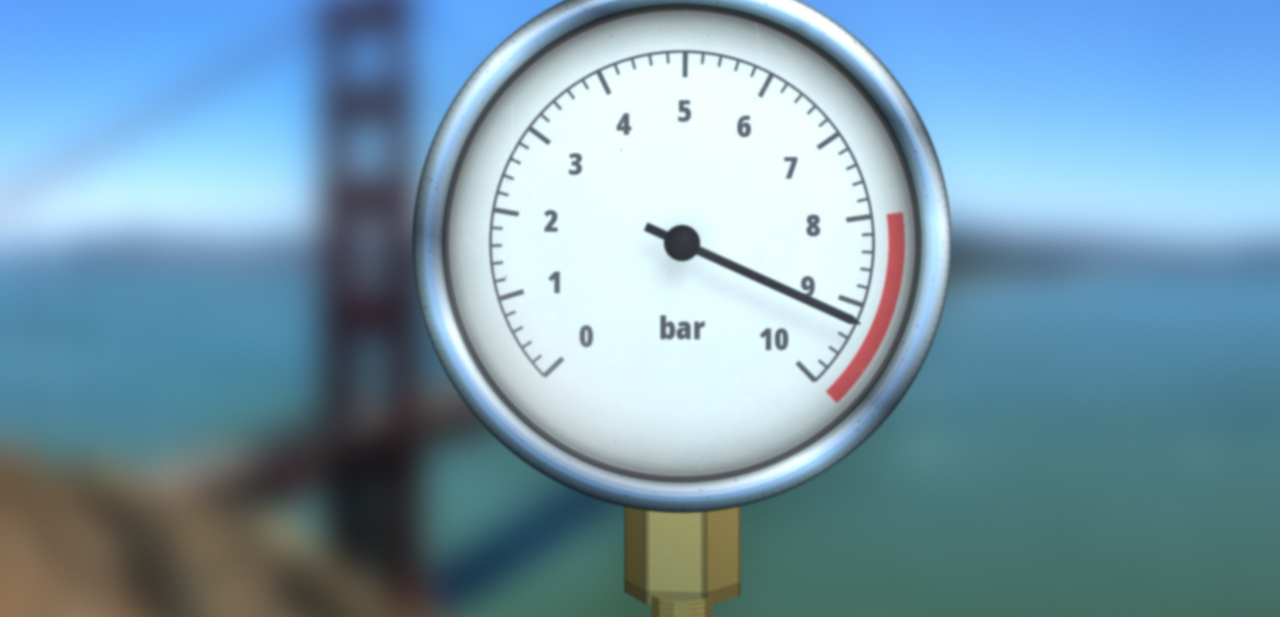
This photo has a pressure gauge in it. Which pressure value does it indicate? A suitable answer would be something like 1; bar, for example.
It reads 9.2; bar
